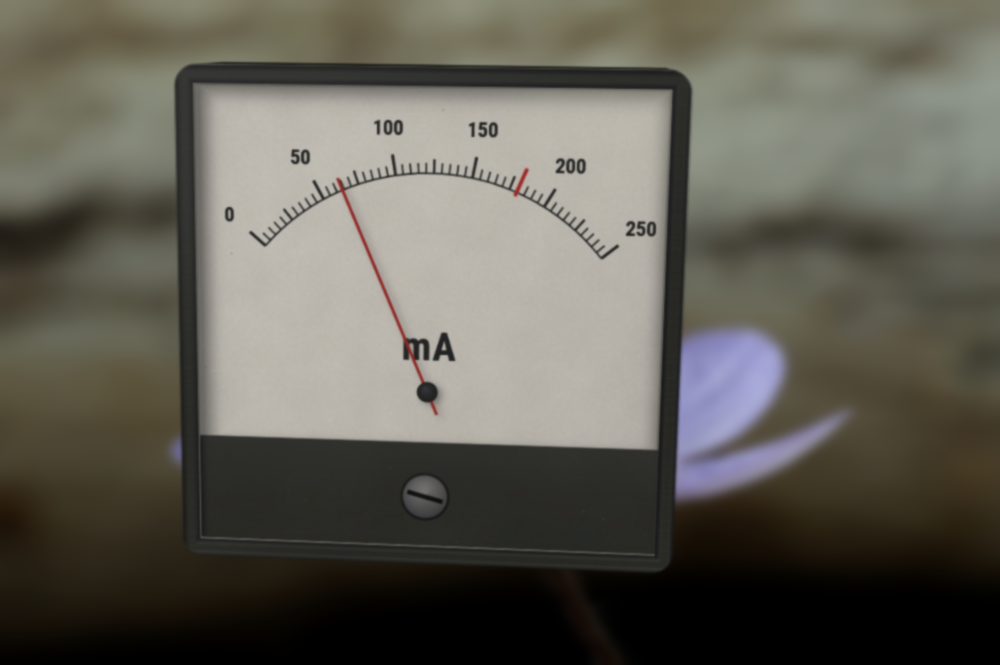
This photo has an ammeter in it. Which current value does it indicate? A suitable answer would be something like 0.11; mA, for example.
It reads 65; mA
